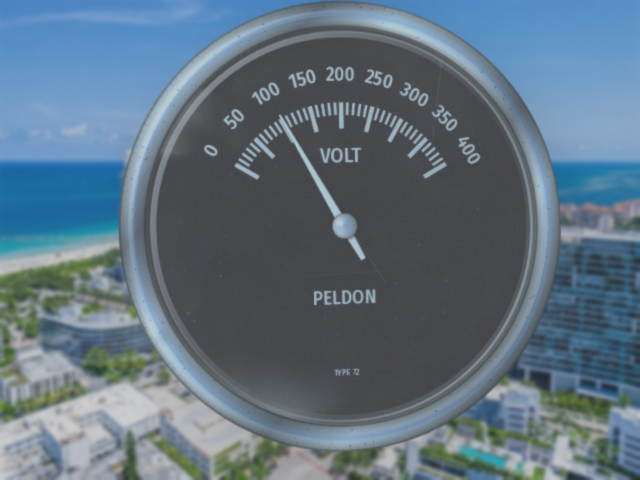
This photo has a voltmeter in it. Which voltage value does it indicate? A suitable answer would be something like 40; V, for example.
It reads 100; V
